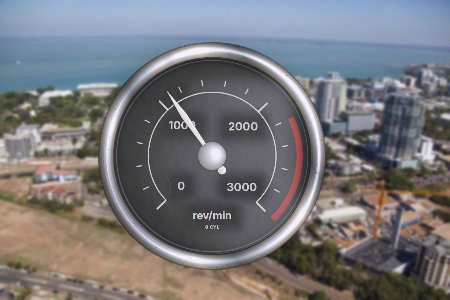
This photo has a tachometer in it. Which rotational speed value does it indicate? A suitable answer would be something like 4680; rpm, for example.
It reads 1100; rpm
